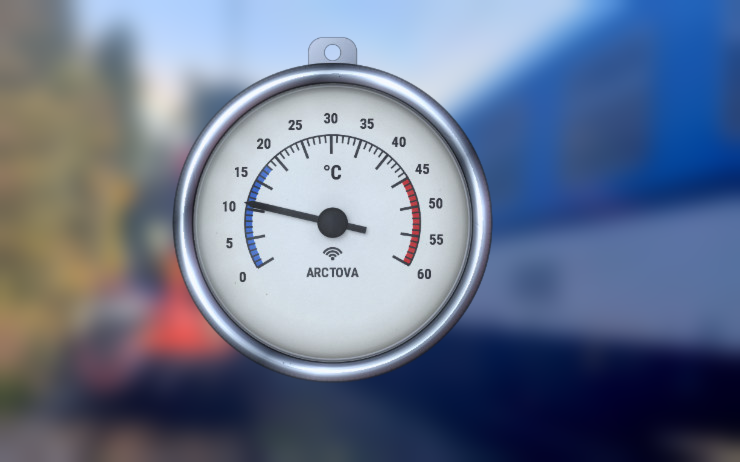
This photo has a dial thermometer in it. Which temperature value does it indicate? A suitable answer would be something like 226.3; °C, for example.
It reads 11; °C
